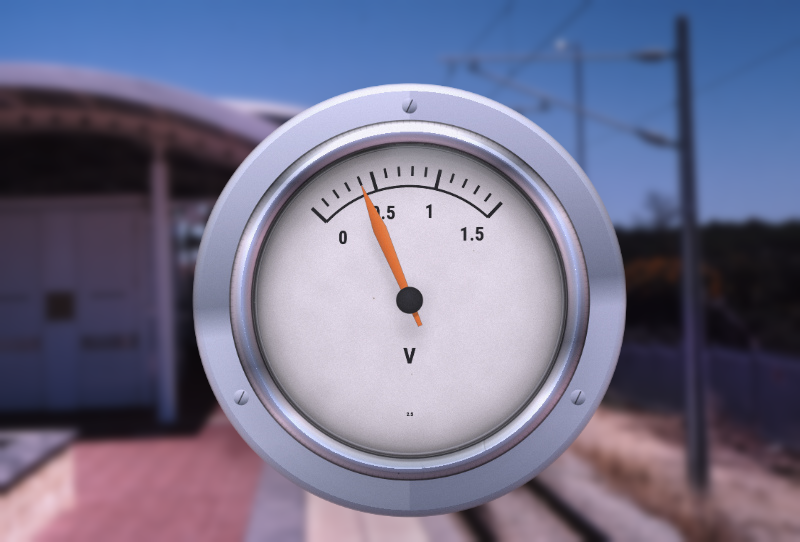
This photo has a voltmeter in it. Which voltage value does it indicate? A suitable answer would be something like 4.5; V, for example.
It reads 0.4; V
